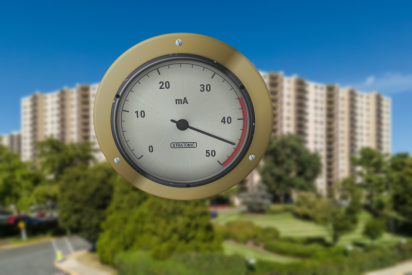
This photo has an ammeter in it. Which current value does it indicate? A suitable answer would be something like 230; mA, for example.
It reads 45; mA
